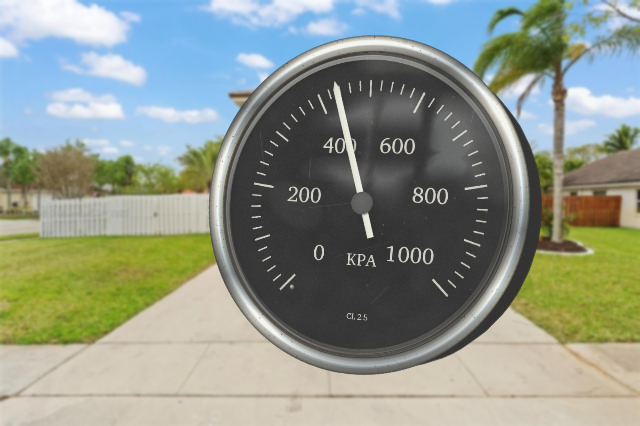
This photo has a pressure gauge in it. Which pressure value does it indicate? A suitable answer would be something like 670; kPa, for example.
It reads 440; kPa
